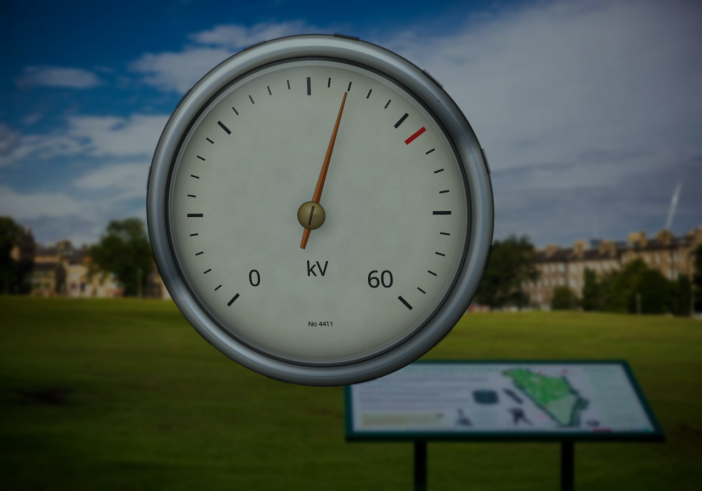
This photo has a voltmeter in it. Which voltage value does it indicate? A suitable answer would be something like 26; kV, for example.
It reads 34; kV
